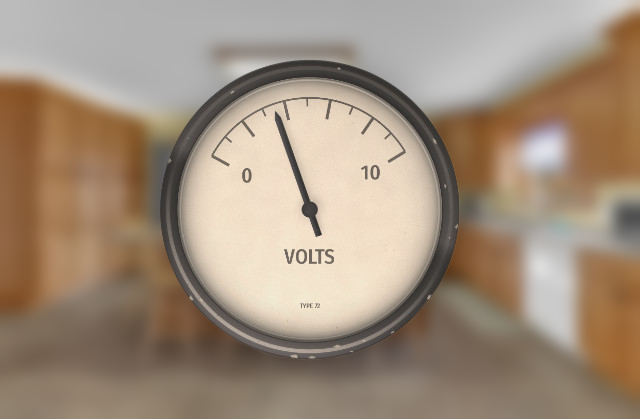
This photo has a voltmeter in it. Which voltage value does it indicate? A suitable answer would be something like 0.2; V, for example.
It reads 3.5; V
